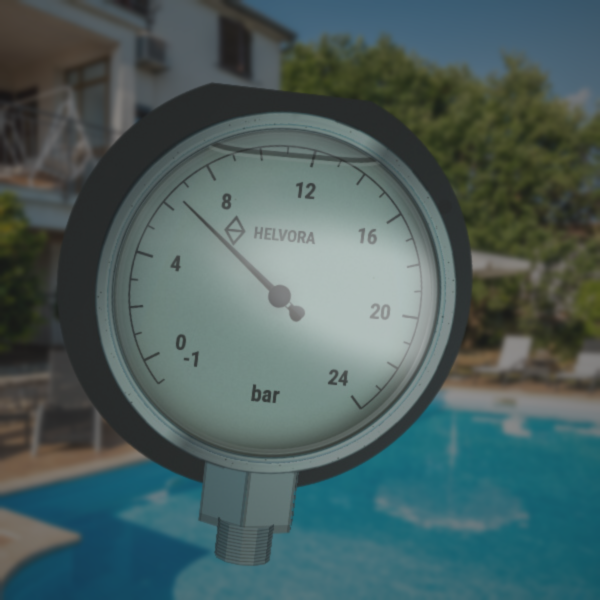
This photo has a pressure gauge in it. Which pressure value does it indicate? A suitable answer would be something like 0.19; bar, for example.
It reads 6.5; bar
